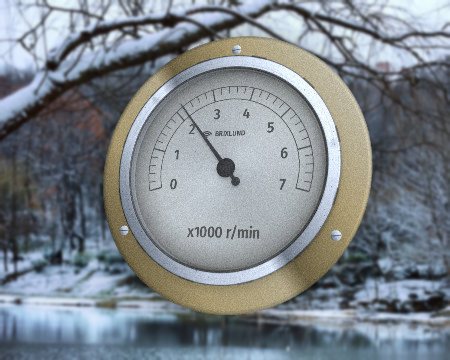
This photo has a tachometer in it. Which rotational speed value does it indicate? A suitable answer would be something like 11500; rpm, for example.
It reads 2200; rpm
